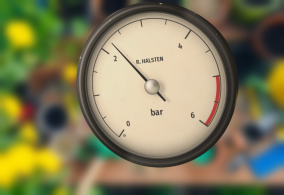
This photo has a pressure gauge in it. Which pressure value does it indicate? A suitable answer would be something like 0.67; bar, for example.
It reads 2.25; bar
